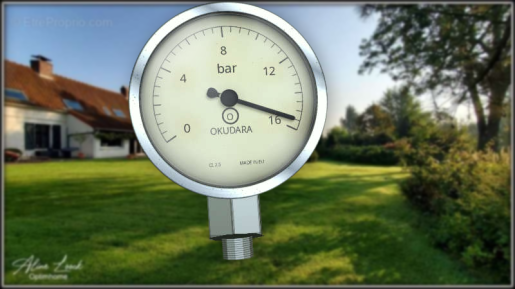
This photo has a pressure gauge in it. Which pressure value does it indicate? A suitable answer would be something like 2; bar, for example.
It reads 15.5; bar
